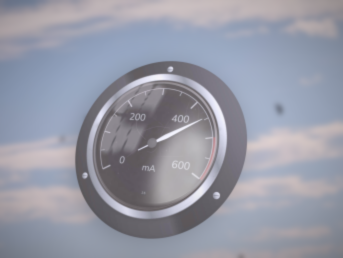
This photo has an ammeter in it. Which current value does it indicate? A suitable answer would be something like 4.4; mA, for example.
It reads 450; mA
